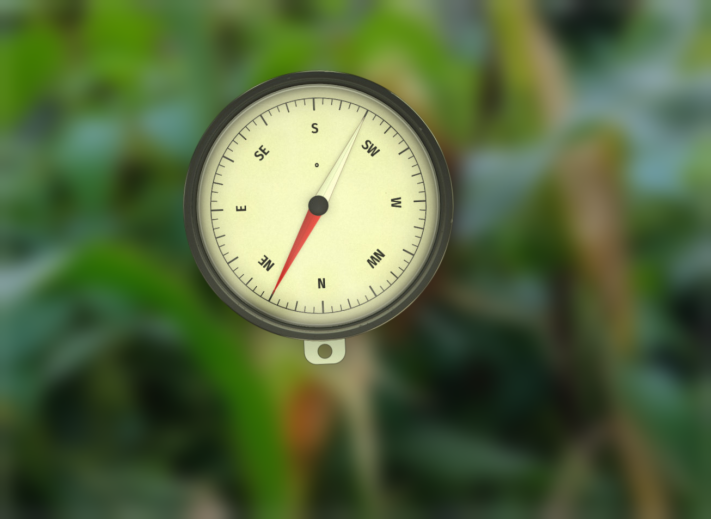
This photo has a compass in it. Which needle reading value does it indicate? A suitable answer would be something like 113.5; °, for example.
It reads 30; °
